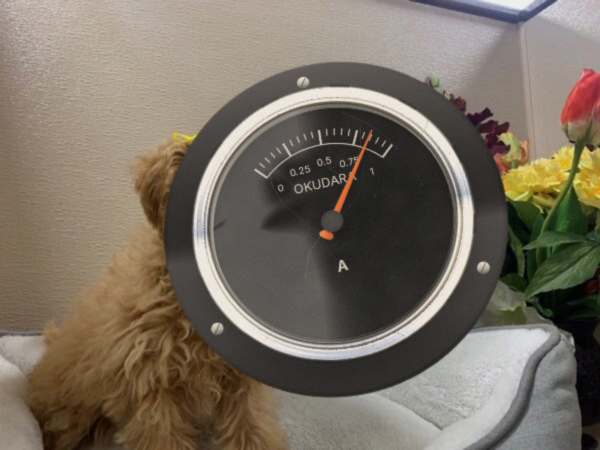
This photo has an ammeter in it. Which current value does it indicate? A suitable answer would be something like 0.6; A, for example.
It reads 0.85; A
